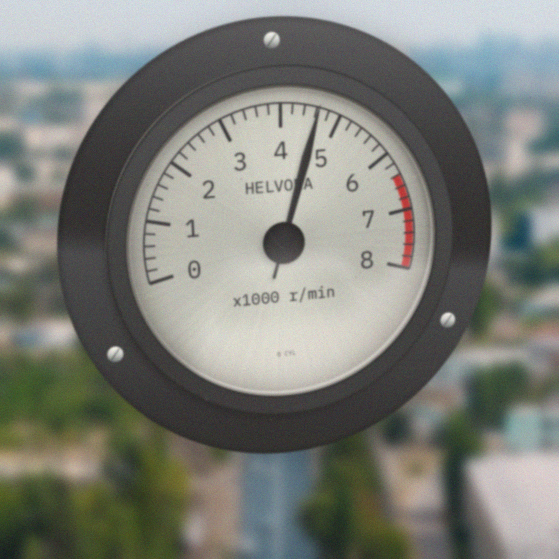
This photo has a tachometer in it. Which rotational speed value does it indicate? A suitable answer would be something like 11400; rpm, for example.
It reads 4600; rpm
